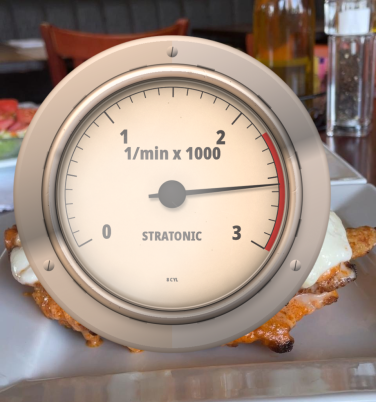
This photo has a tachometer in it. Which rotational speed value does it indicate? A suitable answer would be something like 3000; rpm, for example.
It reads 2550; rpm
